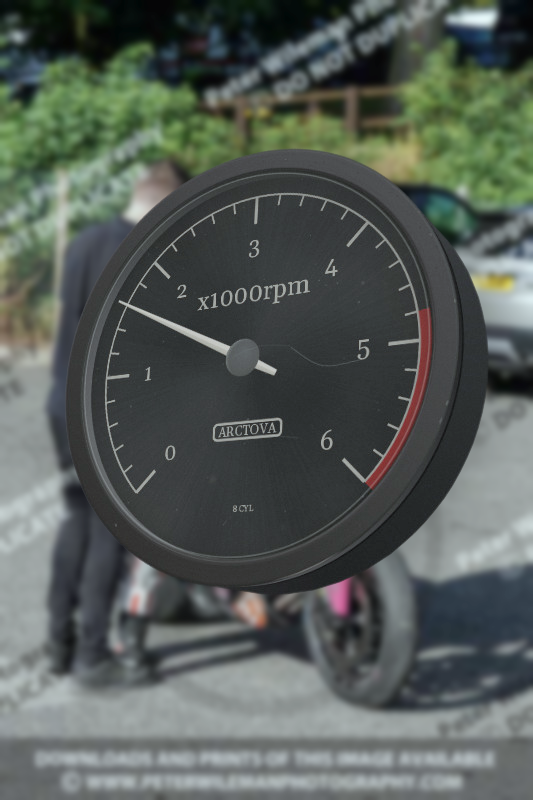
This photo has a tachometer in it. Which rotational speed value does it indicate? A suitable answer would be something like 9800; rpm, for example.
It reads 1600; rpm
